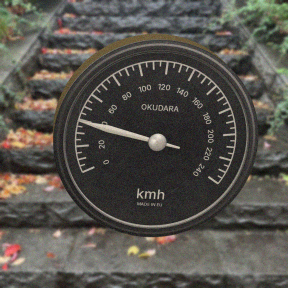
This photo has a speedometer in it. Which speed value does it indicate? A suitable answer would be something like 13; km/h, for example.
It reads 40; km/h
